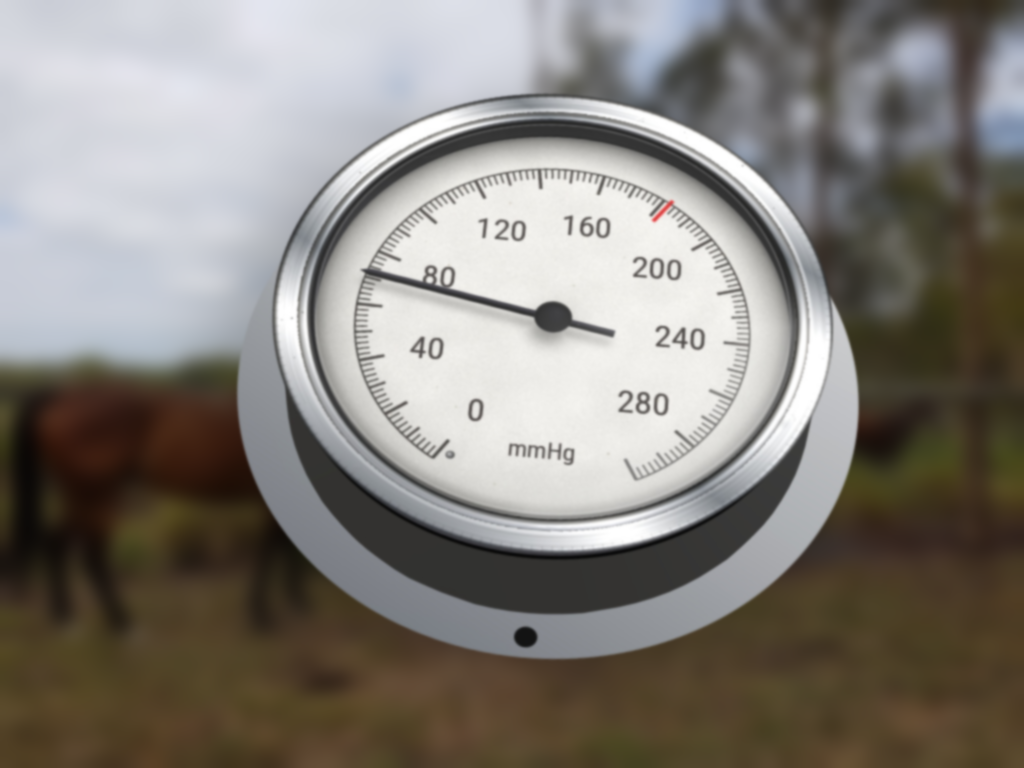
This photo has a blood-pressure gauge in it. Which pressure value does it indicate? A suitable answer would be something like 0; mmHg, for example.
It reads 70; mmHg
